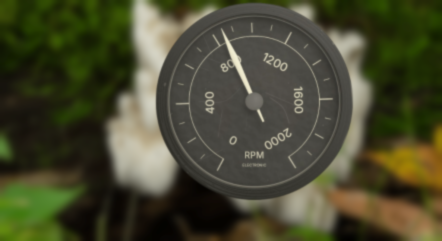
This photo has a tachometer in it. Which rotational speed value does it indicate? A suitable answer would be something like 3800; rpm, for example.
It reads 850; rpm
